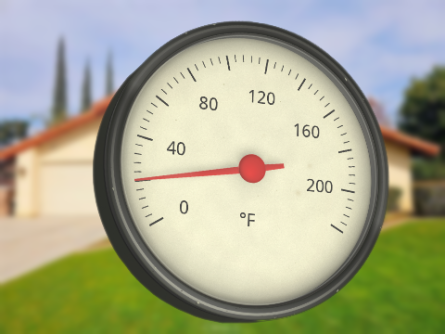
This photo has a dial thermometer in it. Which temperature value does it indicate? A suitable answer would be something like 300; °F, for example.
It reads 20; °F
